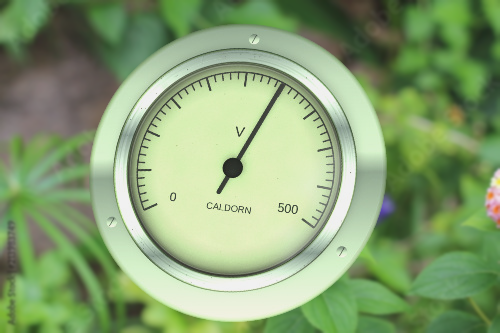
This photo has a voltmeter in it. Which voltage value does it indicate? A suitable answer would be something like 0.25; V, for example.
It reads 300; V
